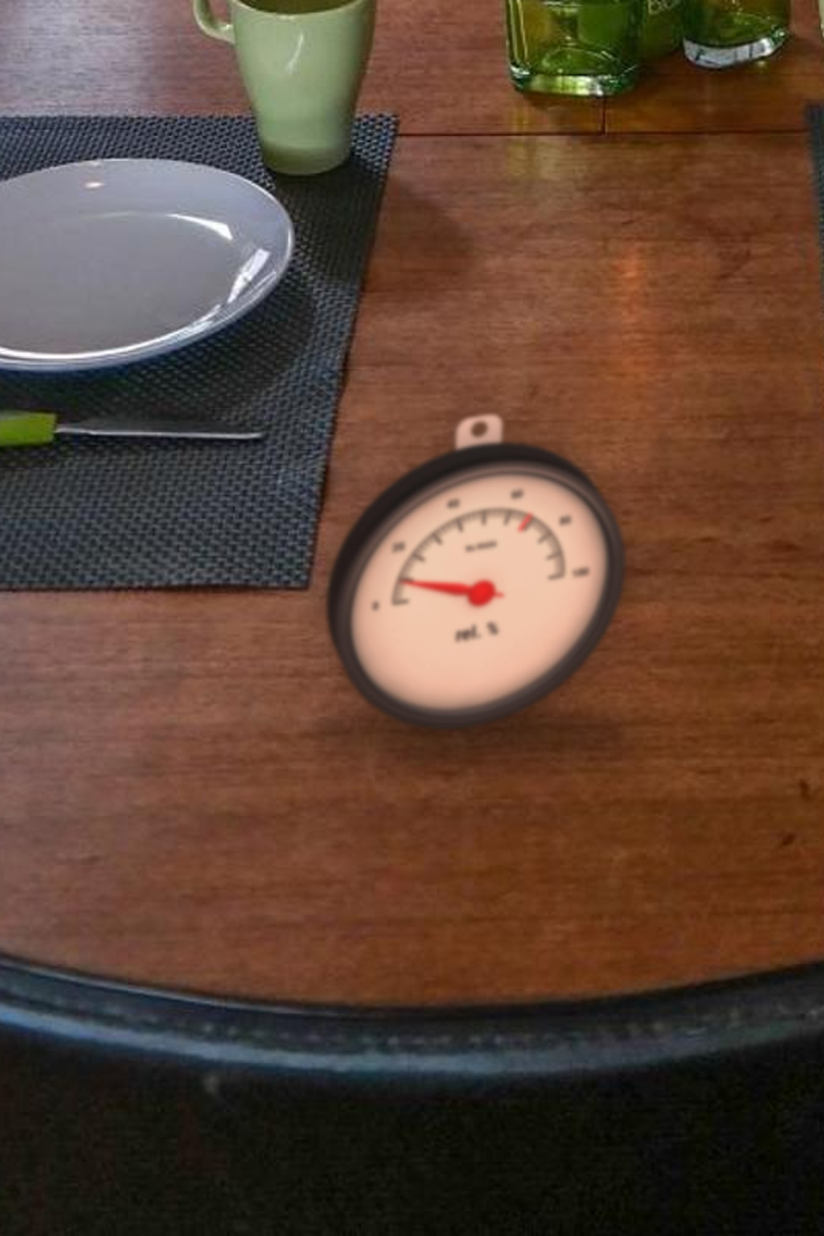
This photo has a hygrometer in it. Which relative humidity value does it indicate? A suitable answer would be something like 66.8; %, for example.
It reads 10; %
